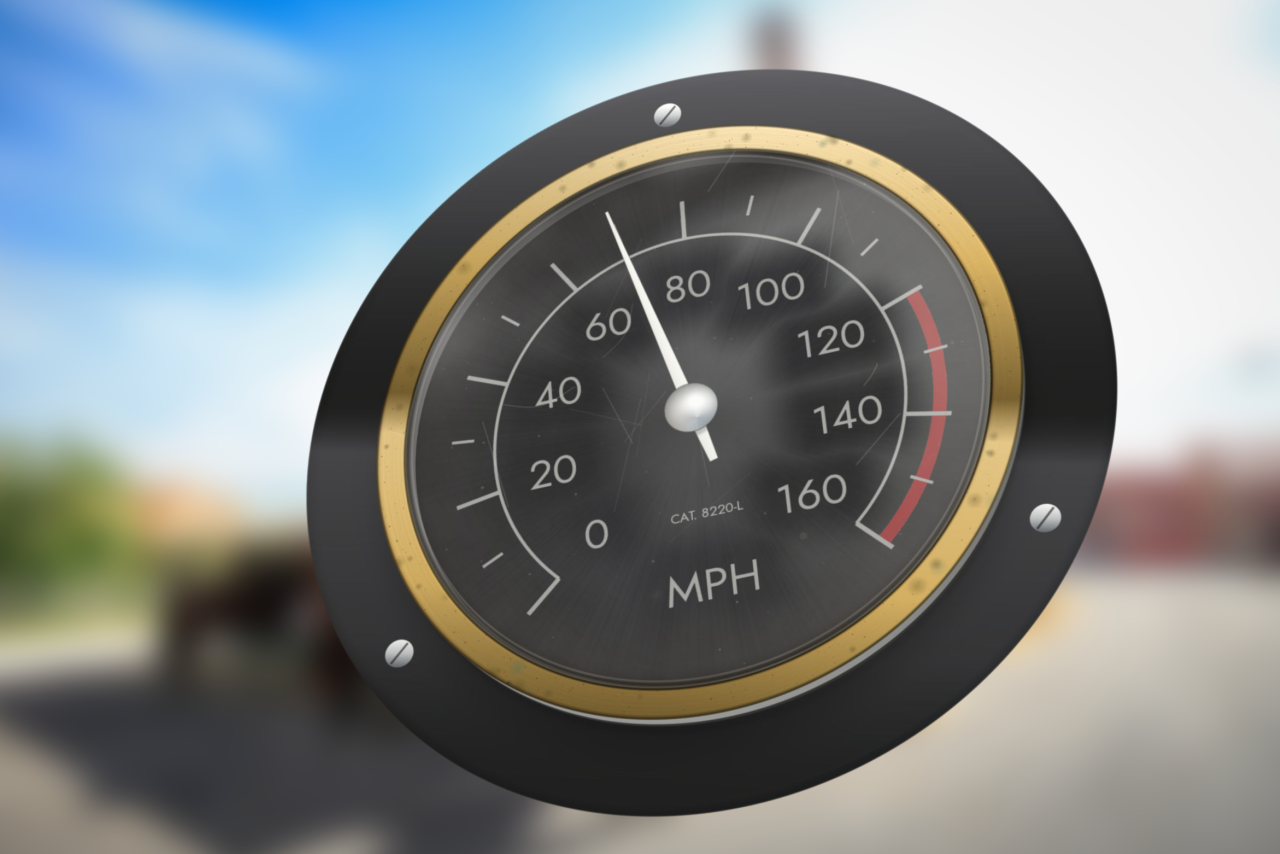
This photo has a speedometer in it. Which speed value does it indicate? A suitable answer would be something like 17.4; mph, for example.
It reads 70; mph
